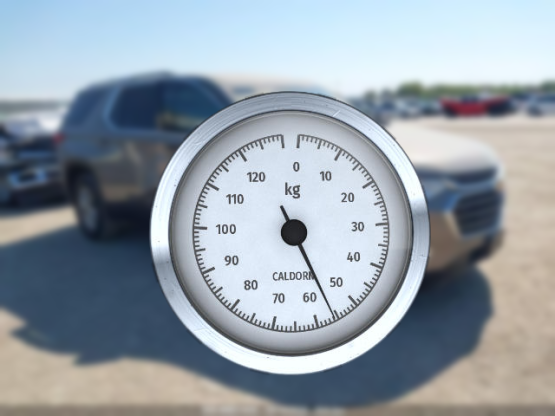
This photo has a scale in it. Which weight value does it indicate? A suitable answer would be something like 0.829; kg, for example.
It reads 56; kg
